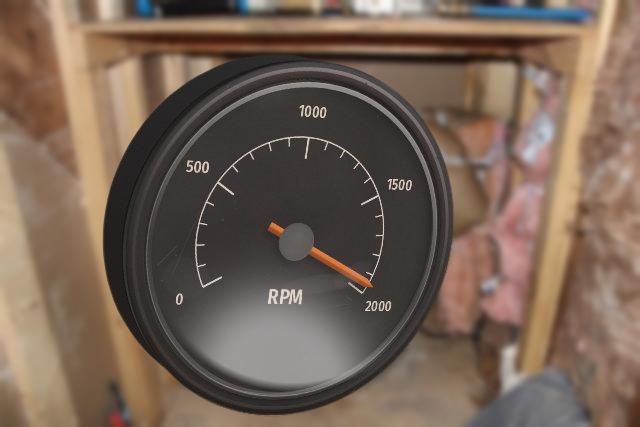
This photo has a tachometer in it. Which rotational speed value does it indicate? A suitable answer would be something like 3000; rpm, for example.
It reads 1950; rpm
